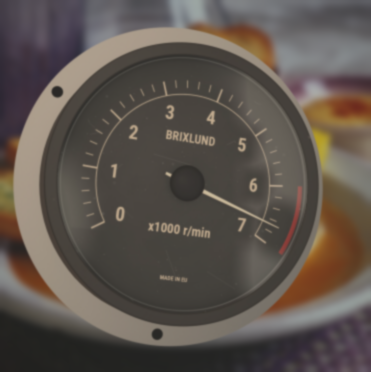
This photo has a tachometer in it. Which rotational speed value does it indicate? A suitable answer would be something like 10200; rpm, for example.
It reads 6700; rpm
